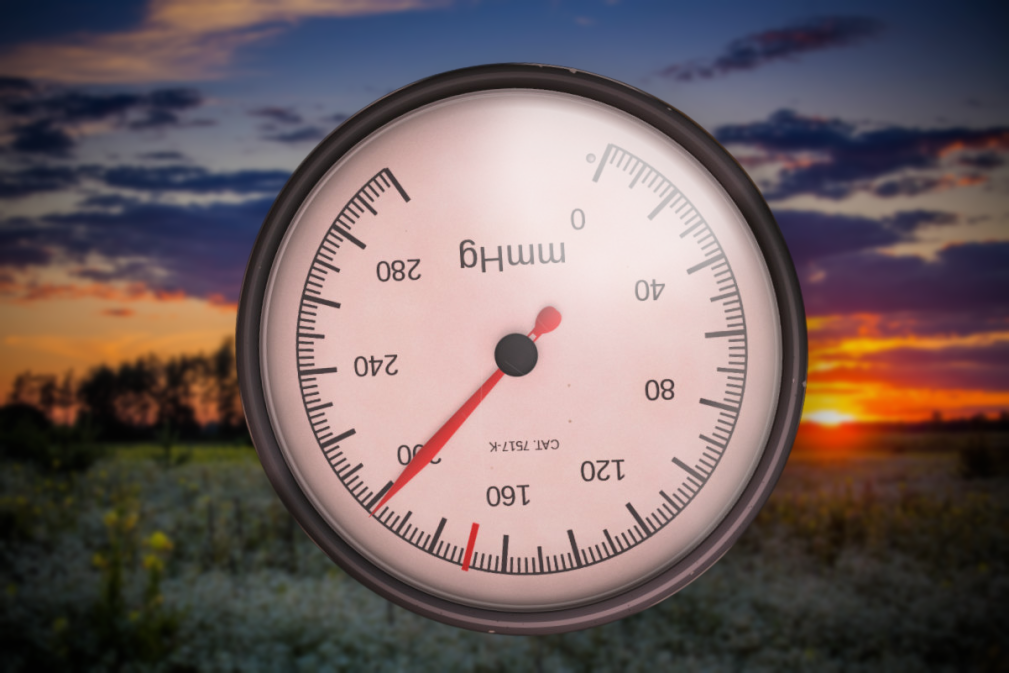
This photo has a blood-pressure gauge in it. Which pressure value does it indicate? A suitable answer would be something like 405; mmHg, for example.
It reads 198; mmHg
